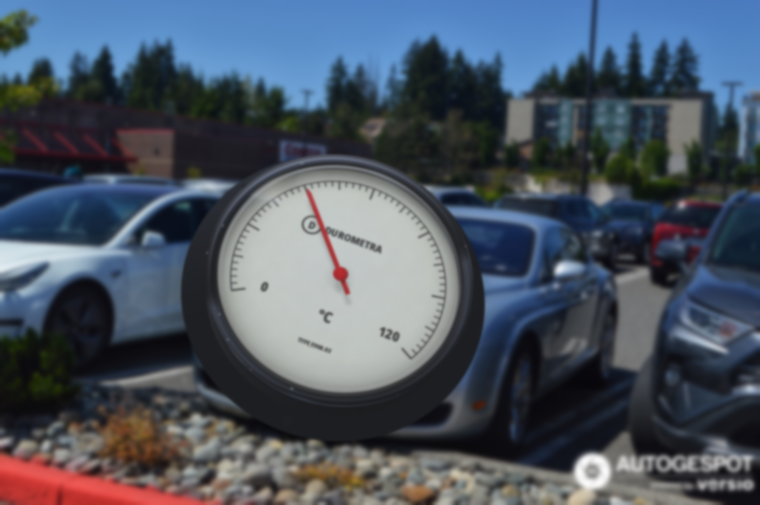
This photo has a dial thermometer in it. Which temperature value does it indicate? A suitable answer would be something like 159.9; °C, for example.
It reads 40; °C
